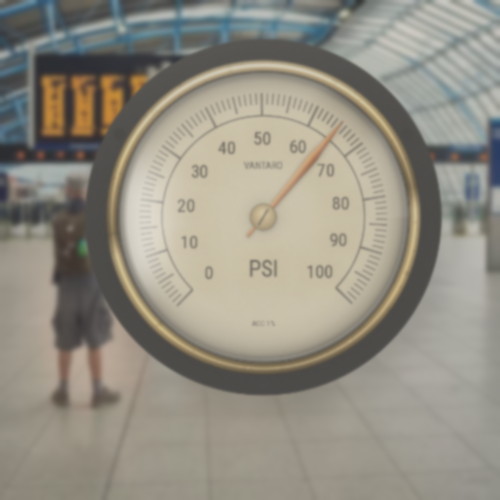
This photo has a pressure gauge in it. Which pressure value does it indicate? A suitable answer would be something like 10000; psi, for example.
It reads 65; psi
